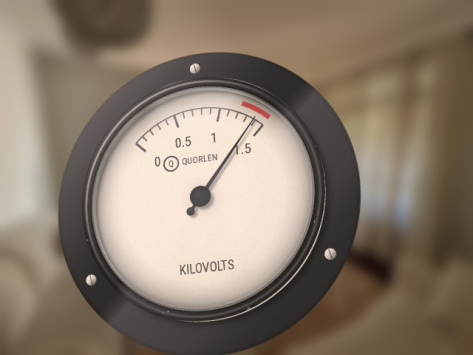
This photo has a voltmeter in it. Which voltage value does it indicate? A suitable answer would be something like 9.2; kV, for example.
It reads 1.4; kV
